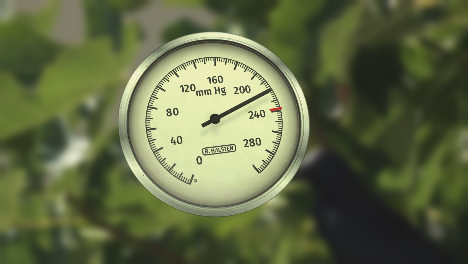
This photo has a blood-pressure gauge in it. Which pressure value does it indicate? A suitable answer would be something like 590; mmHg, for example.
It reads 220; mmHg
